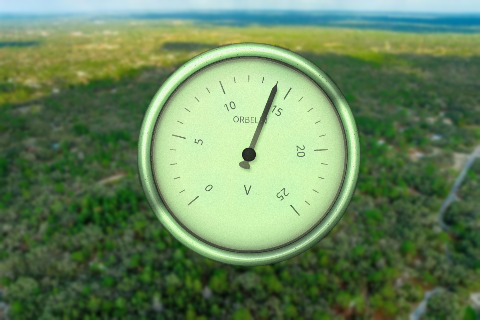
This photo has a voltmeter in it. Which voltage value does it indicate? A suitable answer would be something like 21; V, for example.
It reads 14; V
